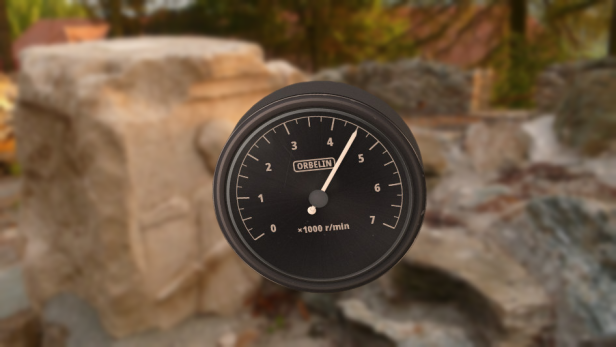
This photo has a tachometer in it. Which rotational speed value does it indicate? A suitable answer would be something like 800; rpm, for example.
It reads 4500; rpm
